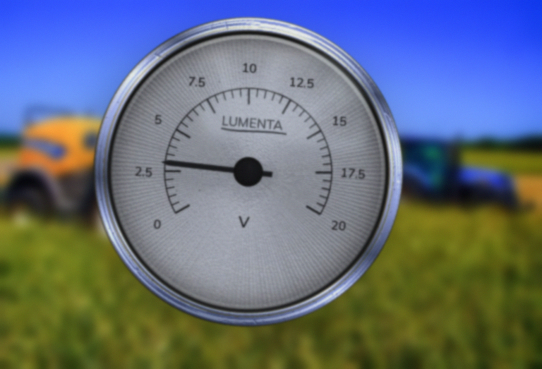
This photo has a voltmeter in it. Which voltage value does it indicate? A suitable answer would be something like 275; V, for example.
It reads 3; V
